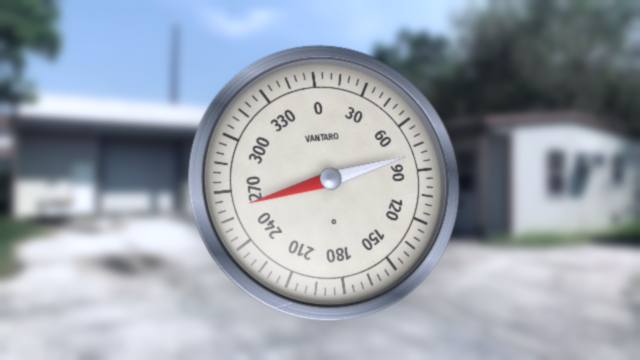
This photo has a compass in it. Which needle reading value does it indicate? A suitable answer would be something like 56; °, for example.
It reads 260; °
